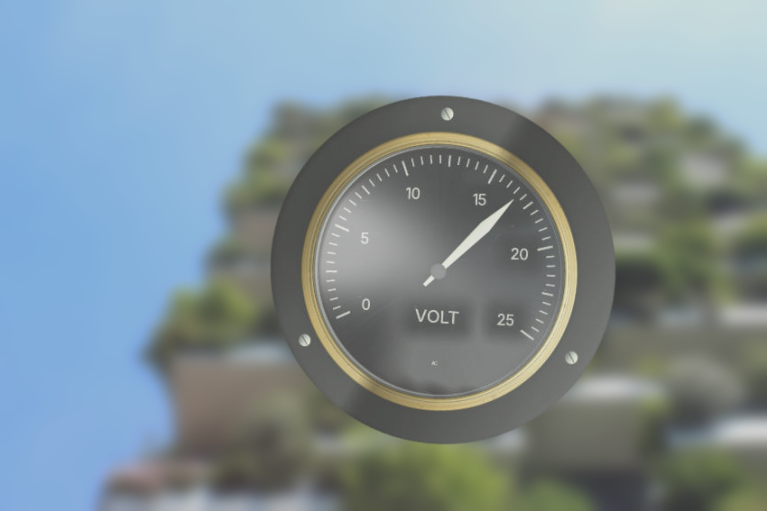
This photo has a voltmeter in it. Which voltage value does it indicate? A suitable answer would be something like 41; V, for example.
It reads 16.75; V
